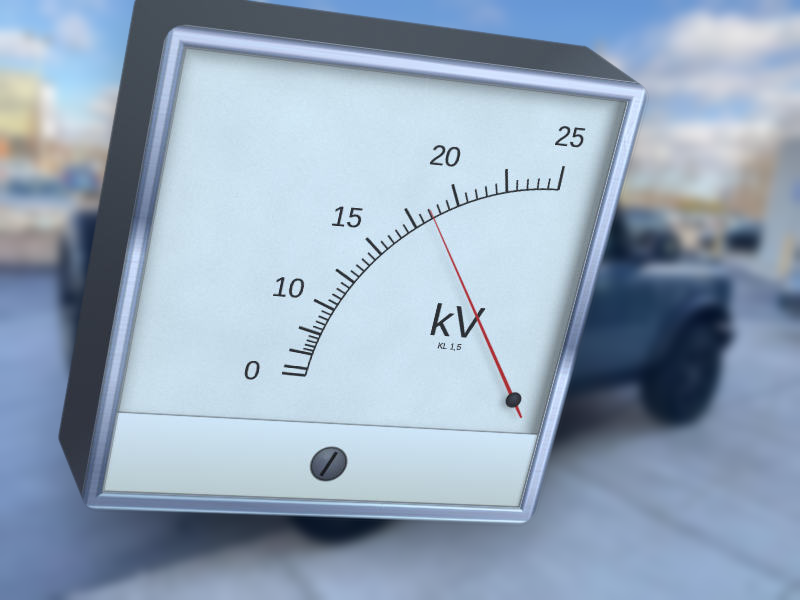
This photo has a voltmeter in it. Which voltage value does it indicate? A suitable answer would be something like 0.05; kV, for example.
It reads 18.5; kV
